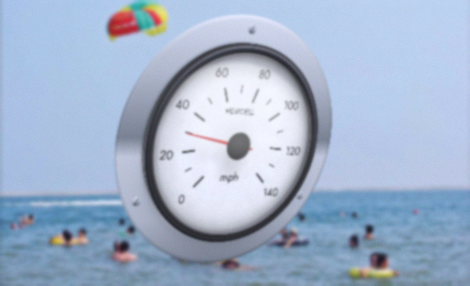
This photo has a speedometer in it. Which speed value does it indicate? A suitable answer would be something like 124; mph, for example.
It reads 30; mph
